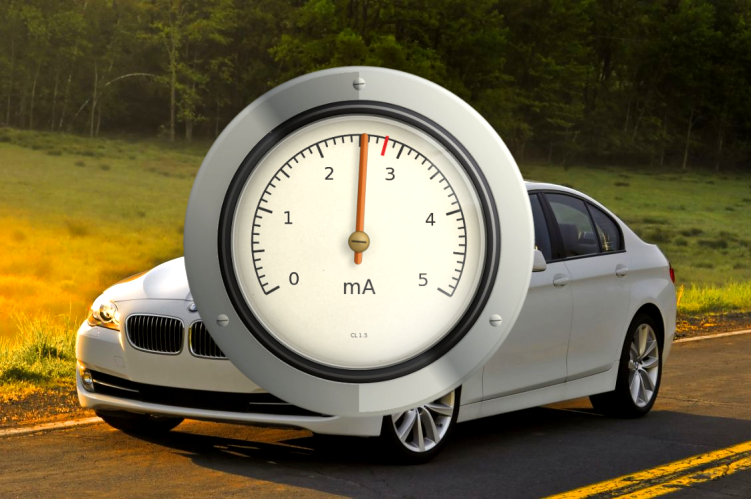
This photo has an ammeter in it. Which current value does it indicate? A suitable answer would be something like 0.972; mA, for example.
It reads 2.55; mA
